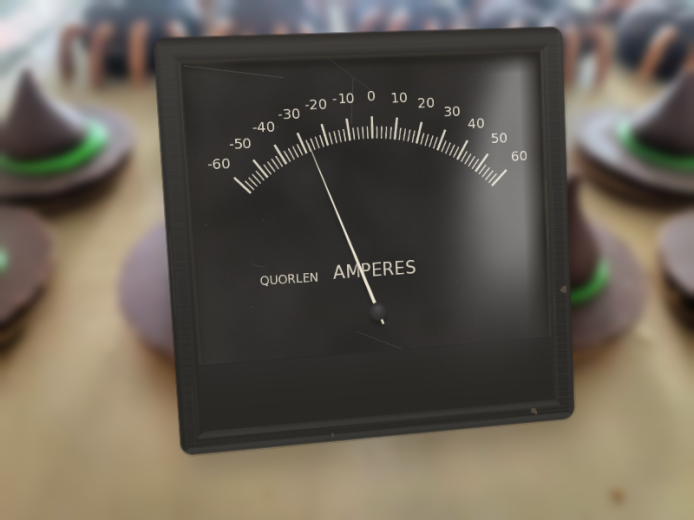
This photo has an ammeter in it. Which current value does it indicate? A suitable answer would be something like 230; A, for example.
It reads -28; A
